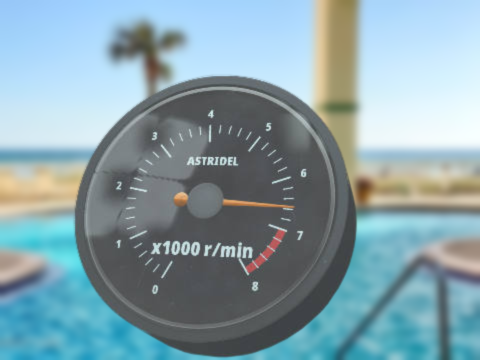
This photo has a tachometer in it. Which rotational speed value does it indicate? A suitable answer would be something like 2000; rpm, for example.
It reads 6600; rpm
